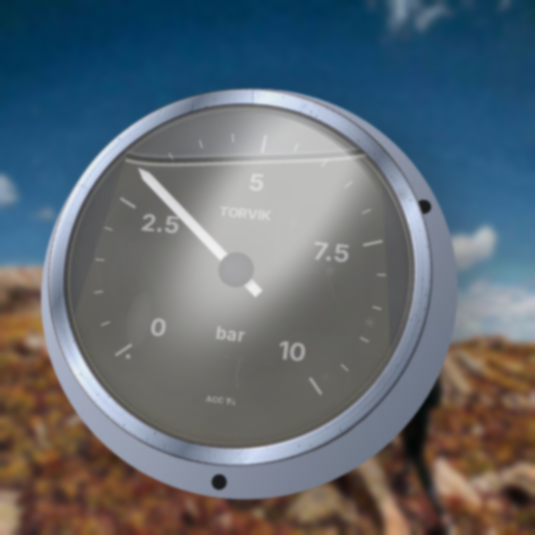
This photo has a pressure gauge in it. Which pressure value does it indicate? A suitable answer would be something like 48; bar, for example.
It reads 3; bar
